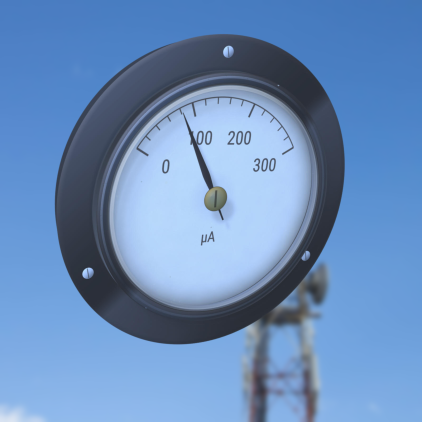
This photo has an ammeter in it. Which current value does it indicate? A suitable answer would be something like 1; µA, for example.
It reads 80; µA
